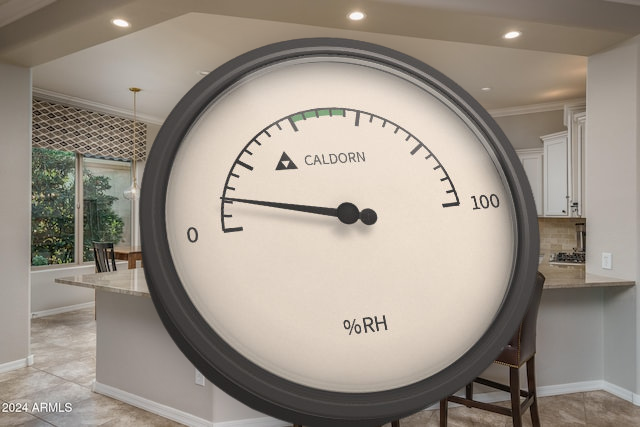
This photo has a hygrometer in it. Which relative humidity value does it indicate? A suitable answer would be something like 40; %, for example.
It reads 8; %
